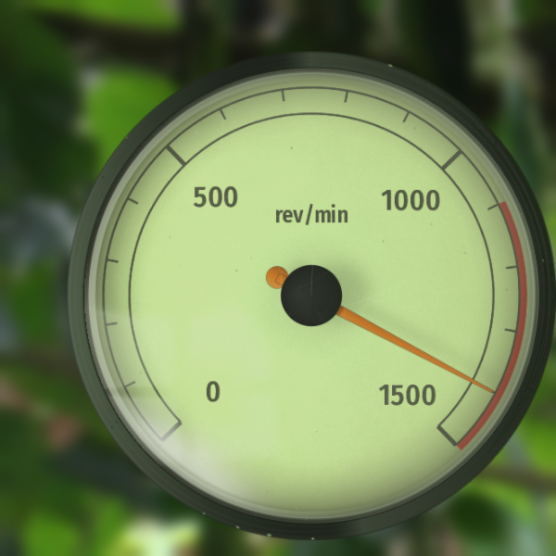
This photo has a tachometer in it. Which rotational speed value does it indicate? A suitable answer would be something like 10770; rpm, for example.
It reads 1400; rpm
